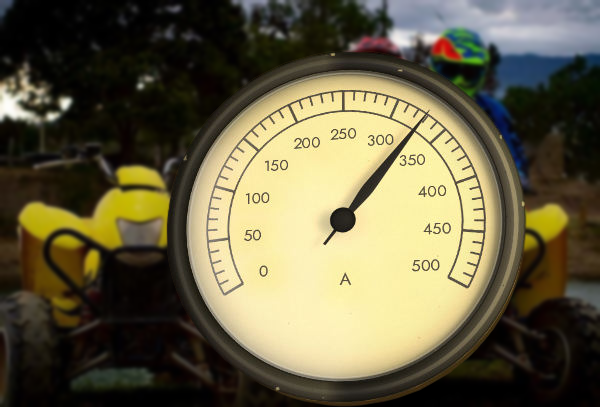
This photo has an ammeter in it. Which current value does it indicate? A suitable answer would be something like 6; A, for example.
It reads 330; A
